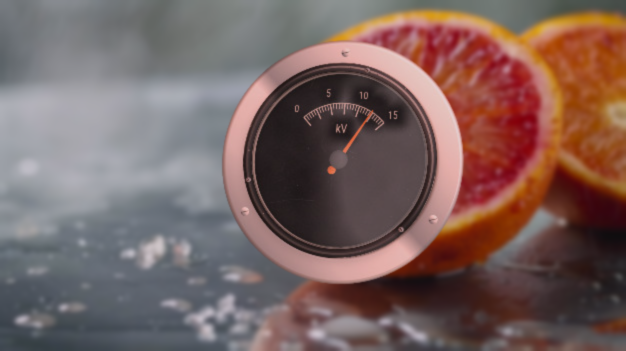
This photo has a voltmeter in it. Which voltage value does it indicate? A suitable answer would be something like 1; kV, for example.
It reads 12.5; kV
